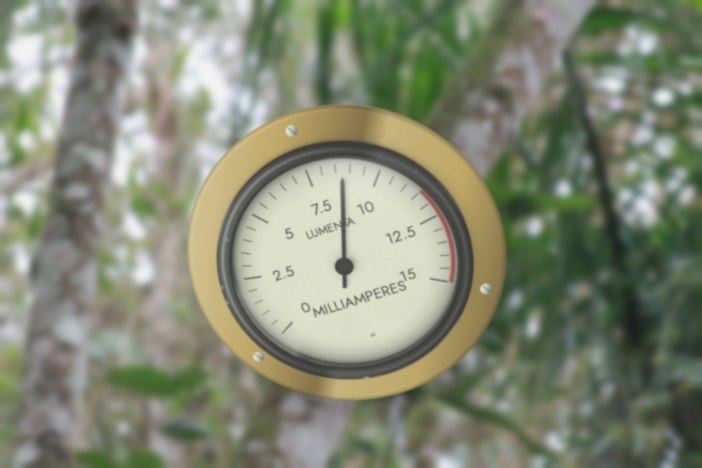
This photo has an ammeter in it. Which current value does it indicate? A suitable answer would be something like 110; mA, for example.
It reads 8.75; mA
